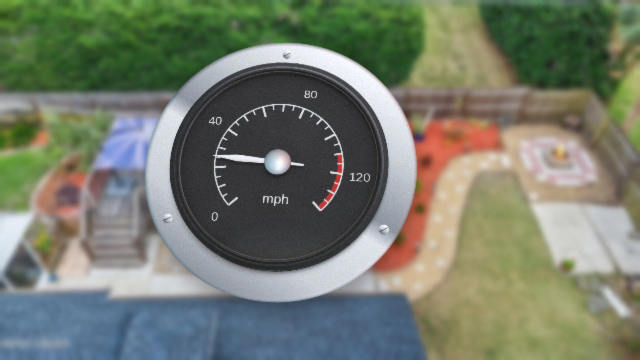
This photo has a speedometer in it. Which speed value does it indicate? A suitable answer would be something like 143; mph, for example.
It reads 25; mph
